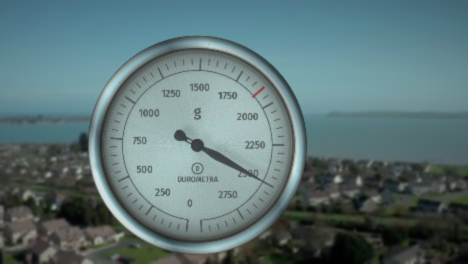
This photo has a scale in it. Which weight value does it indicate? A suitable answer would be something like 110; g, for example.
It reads 2500; g
